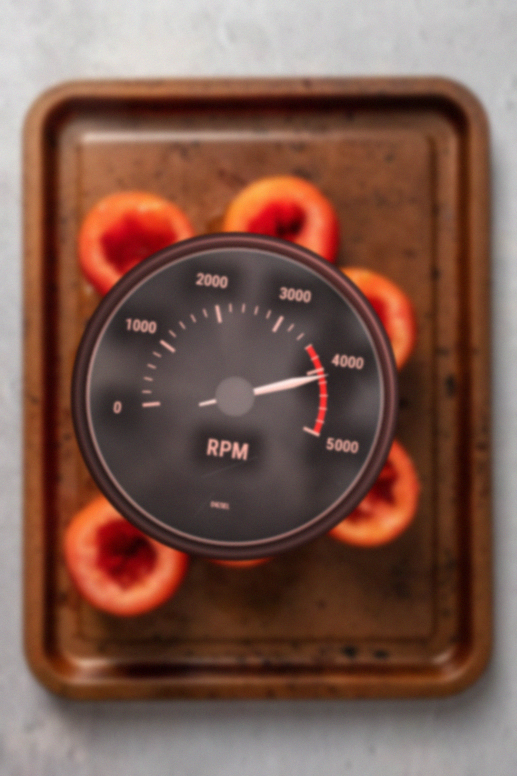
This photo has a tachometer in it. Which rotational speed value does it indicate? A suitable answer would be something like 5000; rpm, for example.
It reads 4100; rpm
